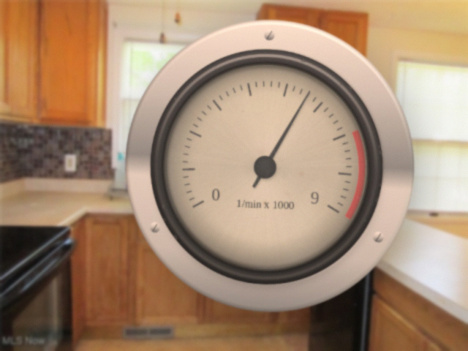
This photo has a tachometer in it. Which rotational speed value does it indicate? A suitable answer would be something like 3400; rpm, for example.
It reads 5600; rpm
